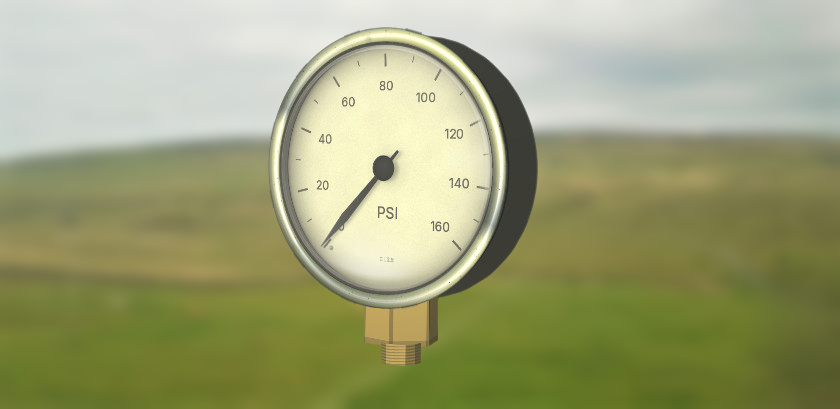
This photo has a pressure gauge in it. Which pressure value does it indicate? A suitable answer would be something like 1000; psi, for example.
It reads 0; psi
